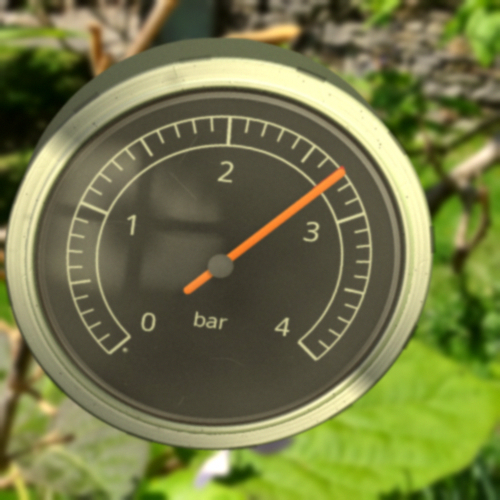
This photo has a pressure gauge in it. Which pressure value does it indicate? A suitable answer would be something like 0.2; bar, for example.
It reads 2.7; bar
